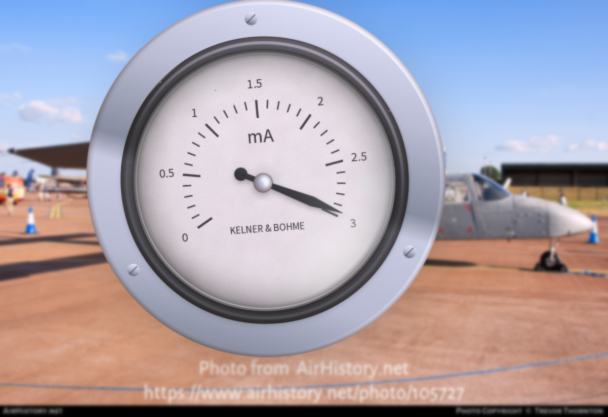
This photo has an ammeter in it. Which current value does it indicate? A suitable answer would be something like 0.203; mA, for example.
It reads 2.95; mA
